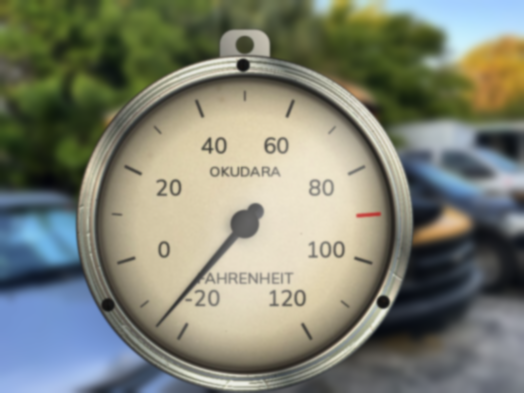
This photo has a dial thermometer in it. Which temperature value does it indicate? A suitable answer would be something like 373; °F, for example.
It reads -15; °F
